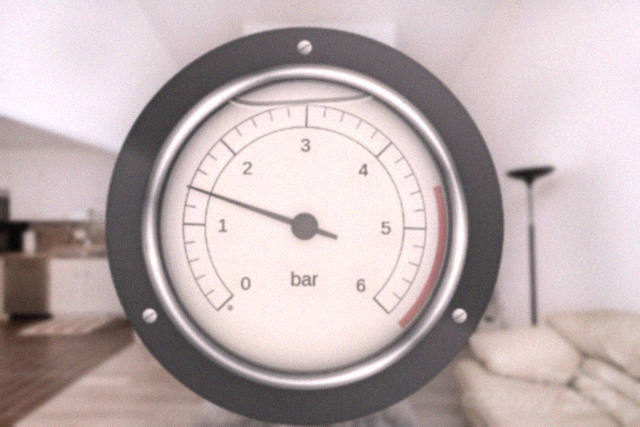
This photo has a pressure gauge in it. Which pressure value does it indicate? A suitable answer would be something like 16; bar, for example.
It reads 1.4; bar
